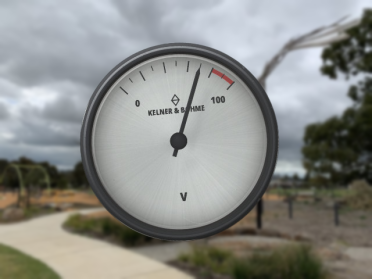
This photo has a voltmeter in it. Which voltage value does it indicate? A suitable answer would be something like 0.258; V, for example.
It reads 70; V
